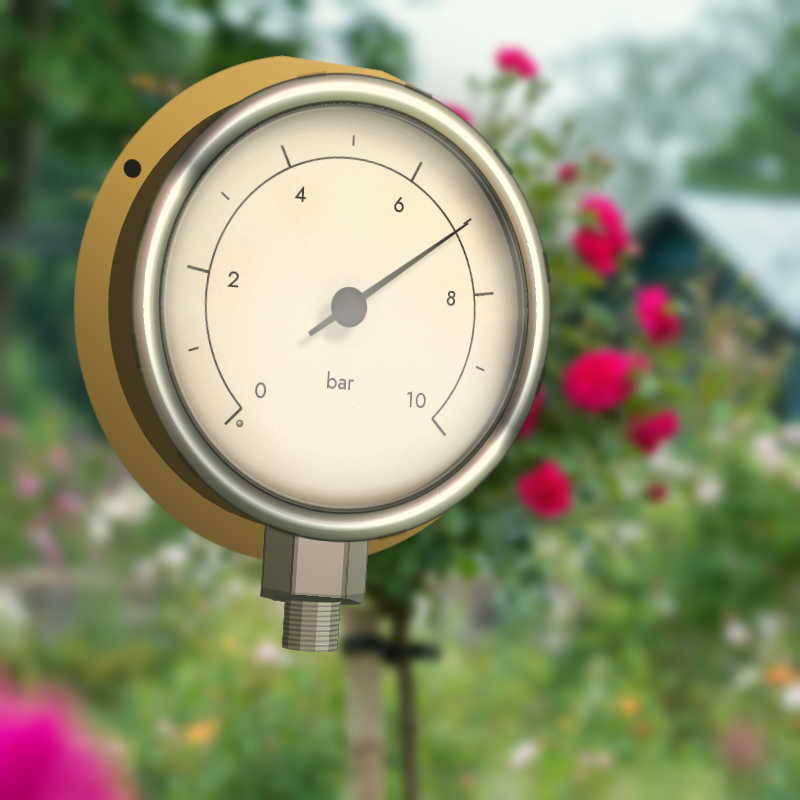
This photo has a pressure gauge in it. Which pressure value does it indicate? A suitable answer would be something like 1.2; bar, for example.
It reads 7; bar
